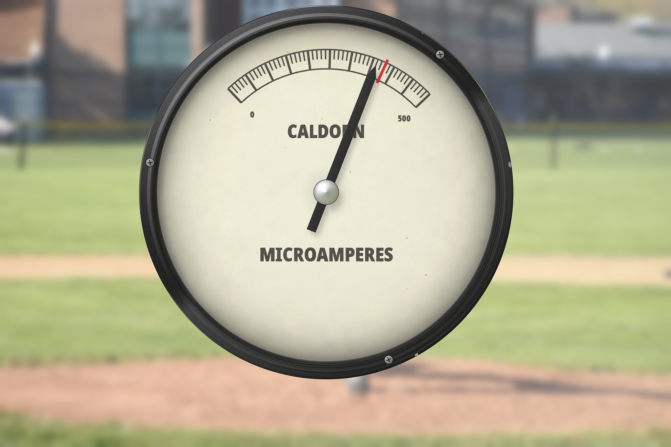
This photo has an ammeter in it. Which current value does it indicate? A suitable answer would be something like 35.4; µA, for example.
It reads 360; µA
